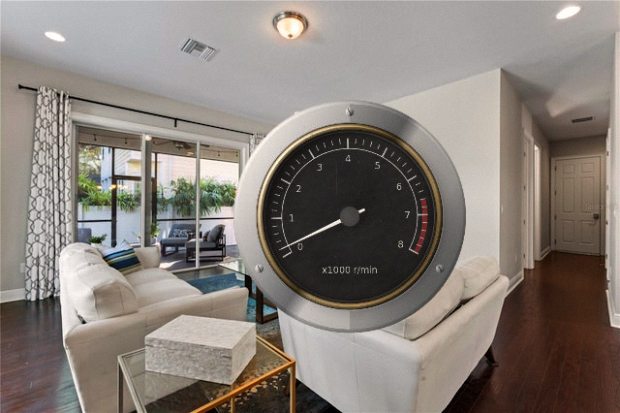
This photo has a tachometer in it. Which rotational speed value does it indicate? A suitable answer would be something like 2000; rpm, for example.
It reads 200; rpm
